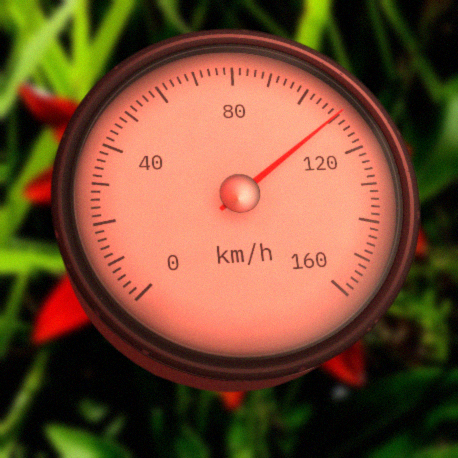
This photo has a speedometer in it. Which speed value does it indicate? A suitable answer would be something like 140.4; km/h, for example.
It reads 110; km/h
